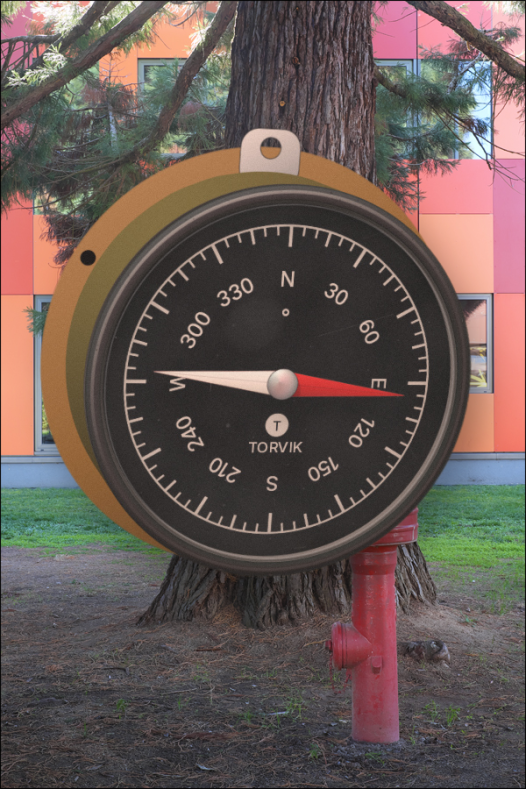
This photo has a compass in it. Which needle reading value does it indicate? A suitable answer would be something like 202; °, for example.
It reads 95; °
